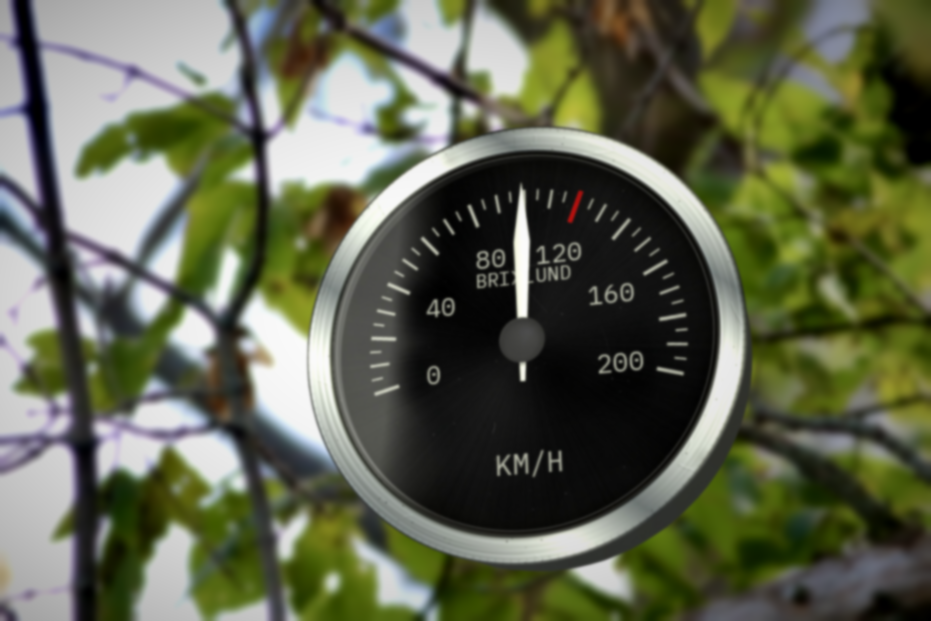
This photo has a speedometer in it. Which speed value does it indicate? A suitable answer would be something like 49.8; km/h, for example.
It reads 100; km/h
